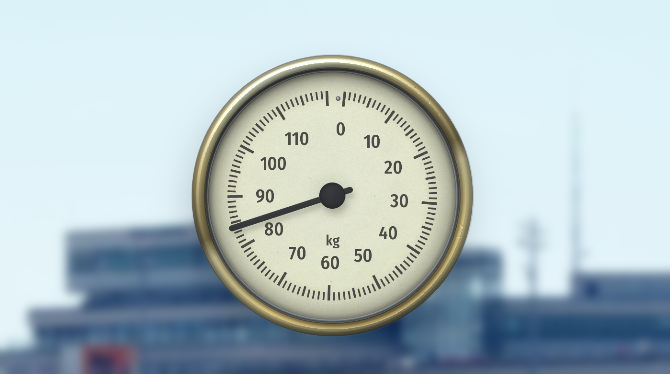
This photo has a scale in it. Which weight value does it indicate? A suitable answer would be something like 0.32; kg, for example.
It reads 84; kg
